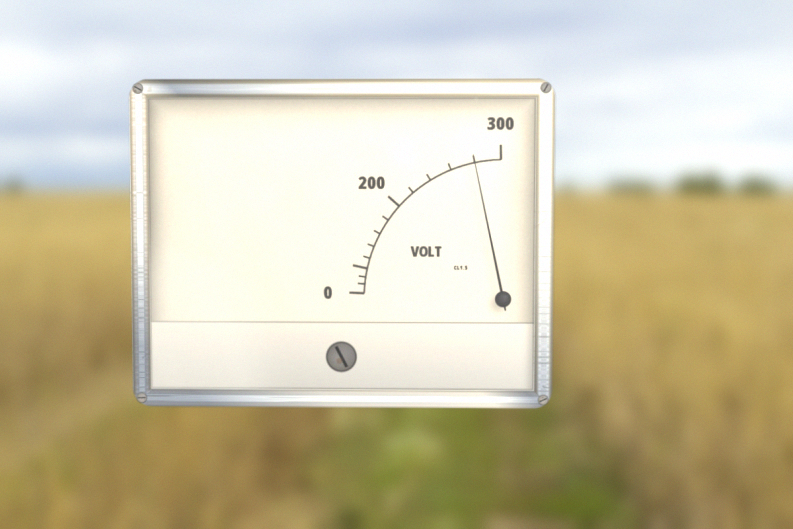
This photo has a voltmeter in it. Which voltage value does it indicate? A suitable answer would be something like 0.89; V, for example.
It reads 280; V
